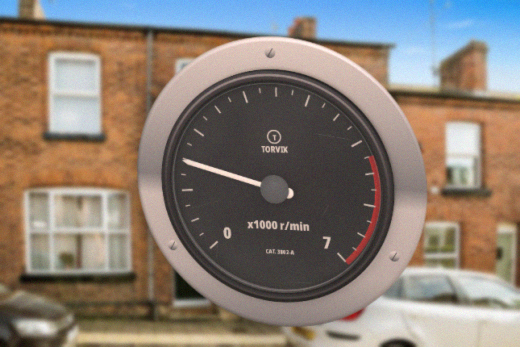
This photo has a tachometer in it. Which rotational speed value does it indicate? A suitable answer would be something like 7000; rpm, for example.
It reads 1500; rpm
